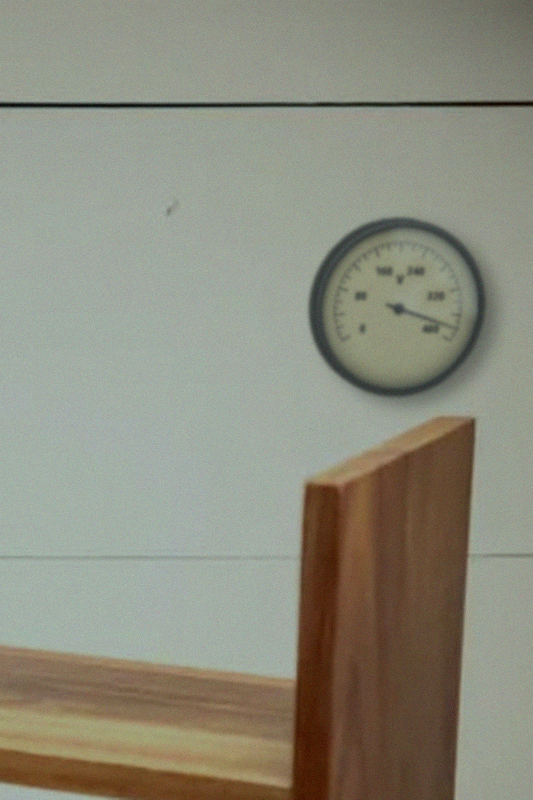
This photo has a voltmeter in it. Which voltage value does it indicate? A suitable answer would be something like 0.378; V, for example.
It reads 380; V
